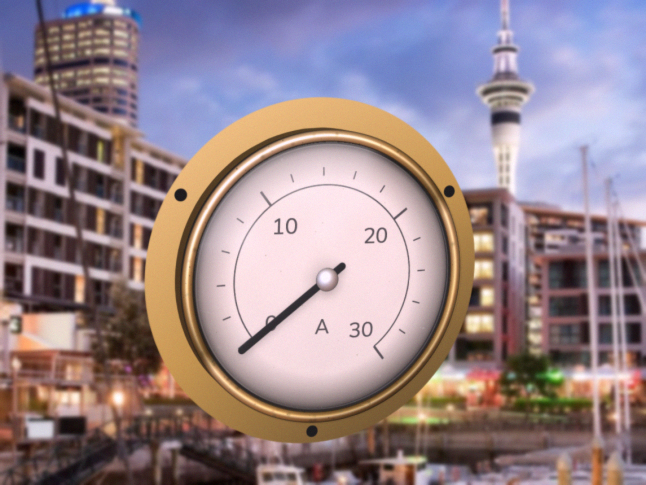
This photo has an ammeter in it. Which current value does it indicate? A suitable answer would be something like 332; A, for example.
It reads 0; A
